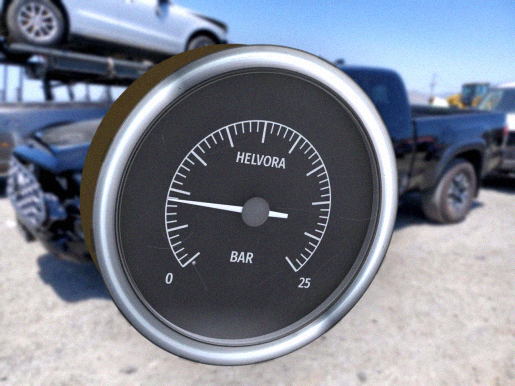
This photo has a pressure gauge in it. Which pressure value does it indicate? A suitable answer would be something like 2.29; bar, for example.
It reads 4.5; bar
